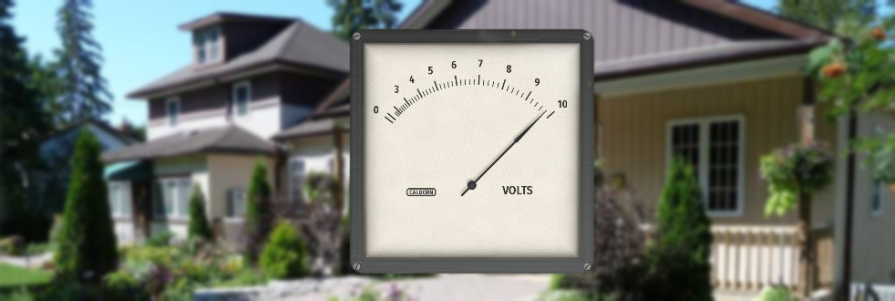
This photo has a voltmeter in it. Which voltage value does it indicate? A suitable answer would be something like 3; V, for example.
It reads 9.8; V
